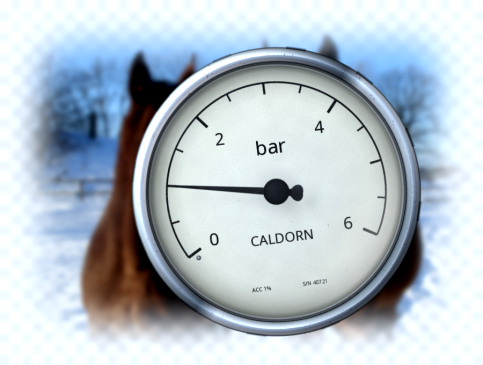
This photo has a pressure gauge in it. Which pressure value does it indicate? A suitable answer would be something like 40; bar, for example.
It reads 1; bar
